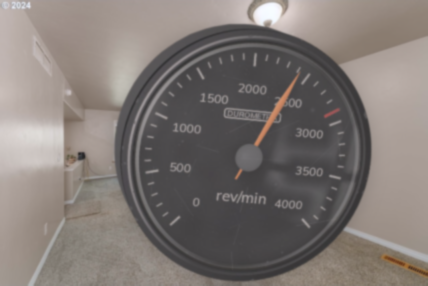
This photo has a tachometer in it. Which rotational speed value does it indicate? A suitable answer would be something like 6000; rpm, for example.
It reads 2400; rpm
